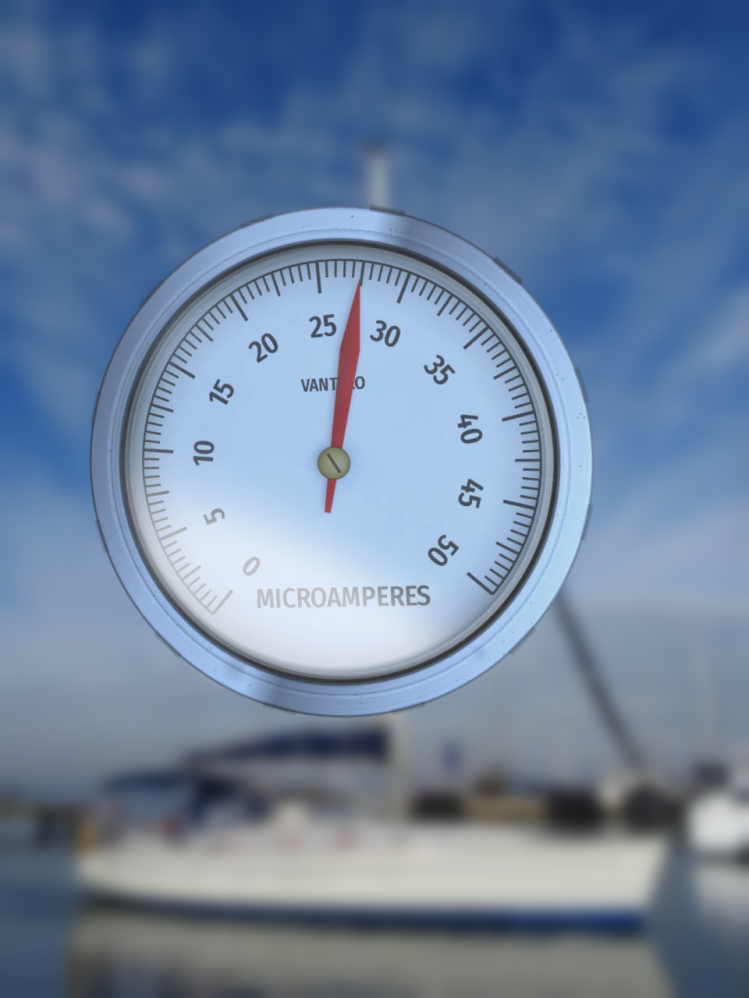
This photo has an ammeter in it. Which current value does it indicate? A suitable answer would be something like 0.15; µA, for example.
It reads 27.5; µA
